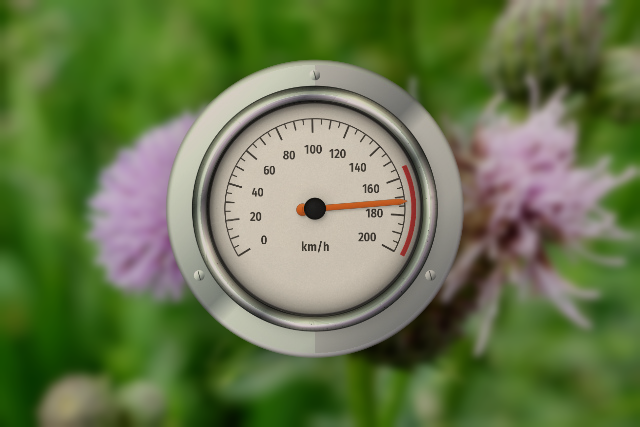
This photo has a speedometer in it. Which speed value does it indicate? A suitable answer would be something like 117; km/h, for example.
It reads 172.5; km/h
